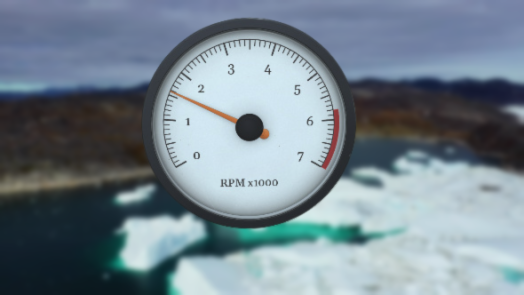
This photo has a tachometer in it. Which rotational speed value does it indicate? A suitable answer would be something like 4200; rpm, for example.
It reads 1600; rpm
